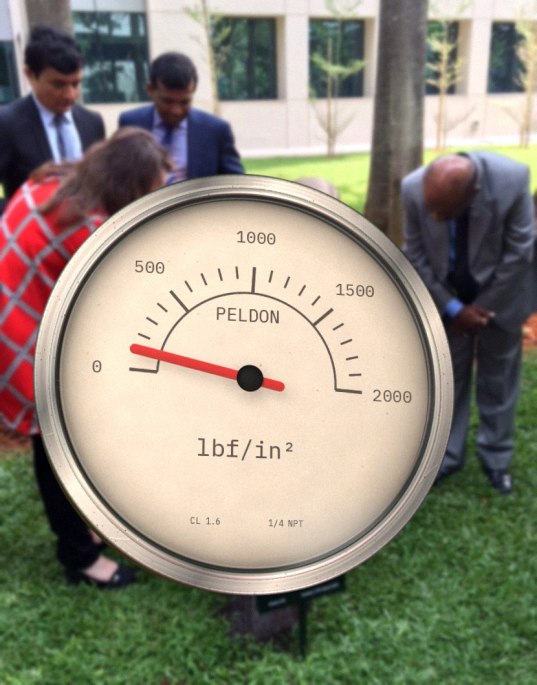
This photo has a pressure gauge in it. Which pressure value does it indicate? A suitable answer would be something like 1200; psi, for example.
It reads 100; psi
